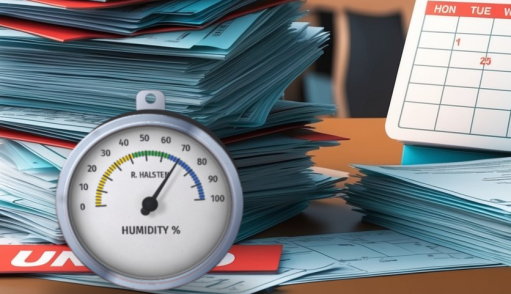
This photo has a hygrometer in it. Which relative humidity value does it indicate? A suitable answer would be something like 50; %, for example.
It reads 70; %
